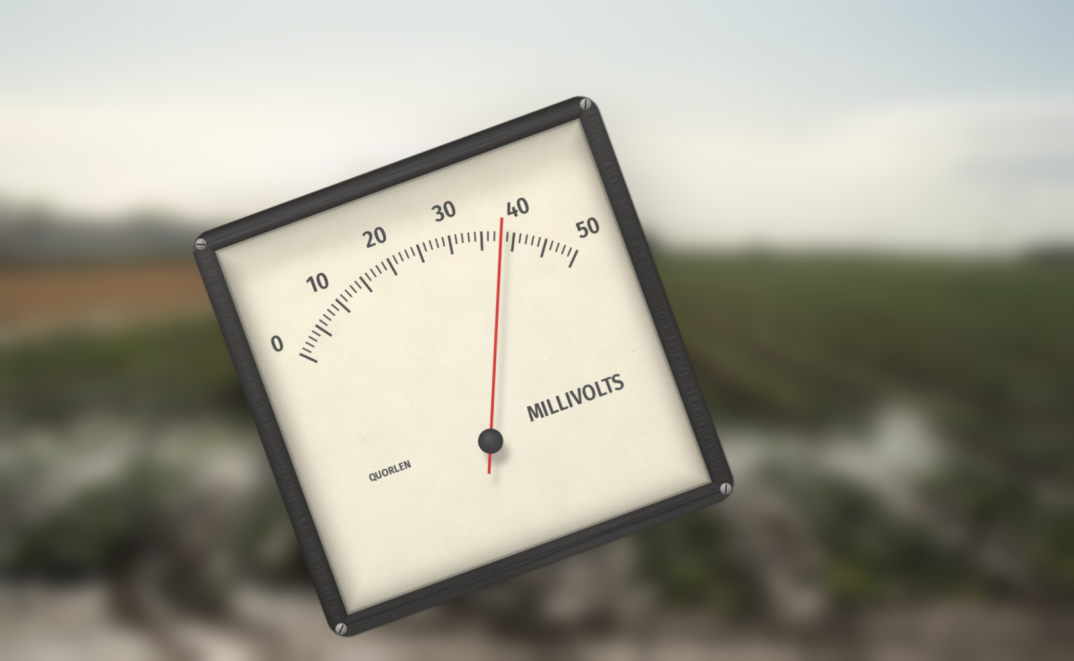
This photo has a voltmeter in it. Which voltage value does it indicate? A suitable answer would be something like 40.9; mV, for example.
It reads 38; mV
